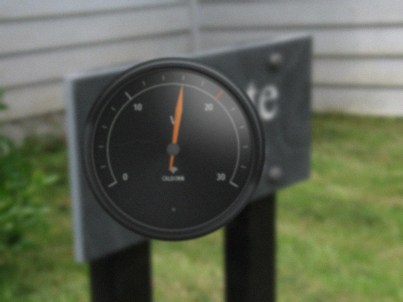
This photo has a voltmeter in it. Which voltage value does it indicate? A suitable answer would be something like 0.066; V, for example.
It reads 16; V
